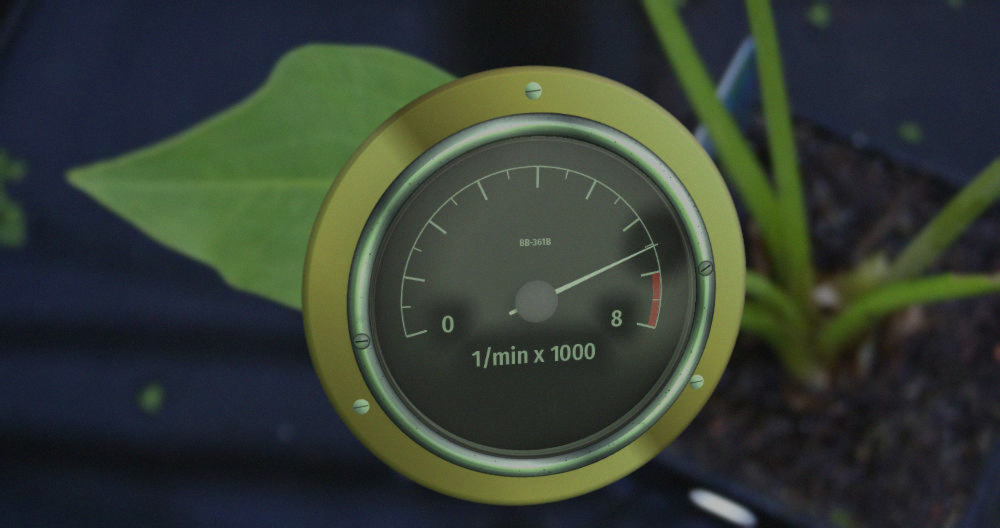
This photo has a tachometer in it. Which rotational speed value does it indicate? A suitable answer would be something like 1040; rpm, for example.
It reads 6500; rpm
